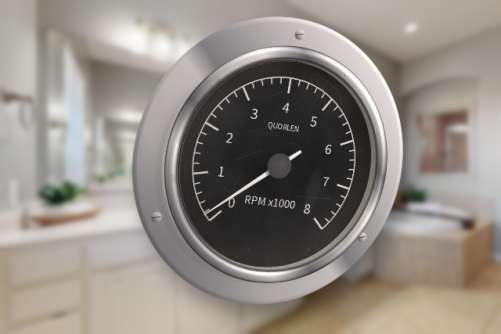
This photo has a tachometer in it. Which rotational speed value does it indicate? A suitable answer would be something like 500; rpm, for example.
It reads 200; rpm
